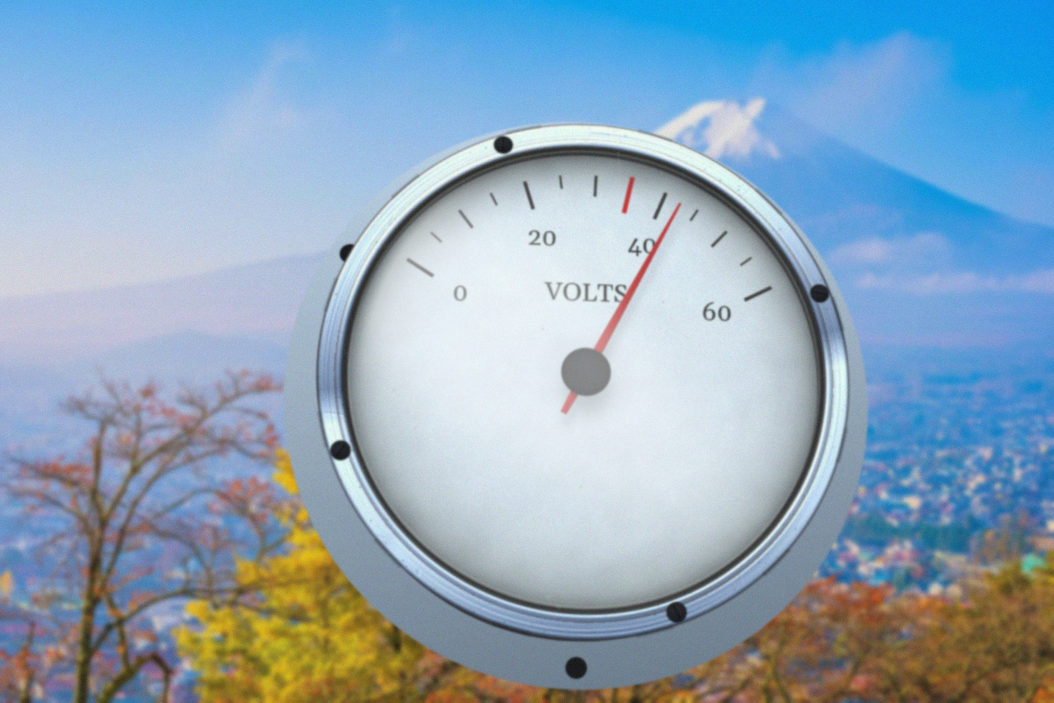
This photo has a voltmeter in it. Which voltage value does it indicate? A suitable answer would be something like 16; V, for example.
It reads 42.5; V
